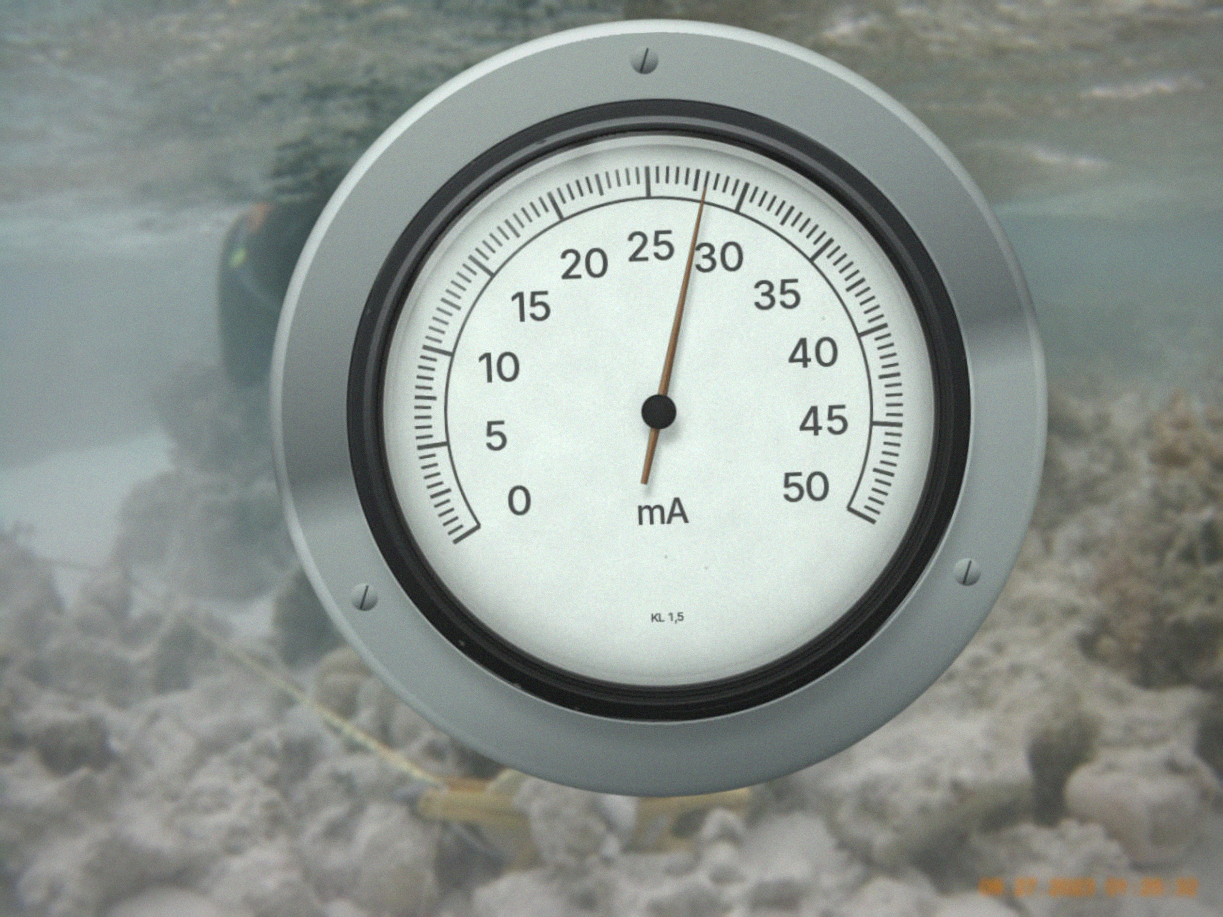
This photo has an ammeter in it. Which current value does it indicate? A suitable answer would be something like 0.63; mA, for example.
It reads 28; mA
